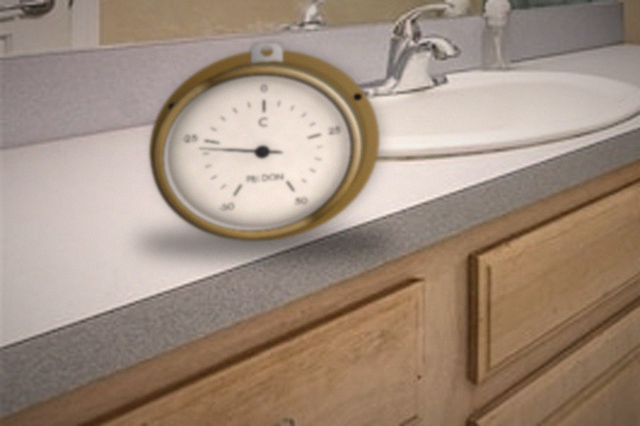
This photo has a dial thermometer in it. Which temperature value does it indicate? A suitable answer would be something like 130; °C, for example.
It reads -27.5; °C
